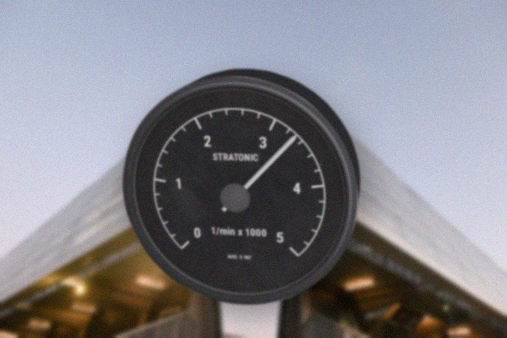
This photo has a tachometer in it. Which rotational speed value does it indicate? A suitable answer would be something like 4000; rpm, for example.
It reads 3300; rpm
